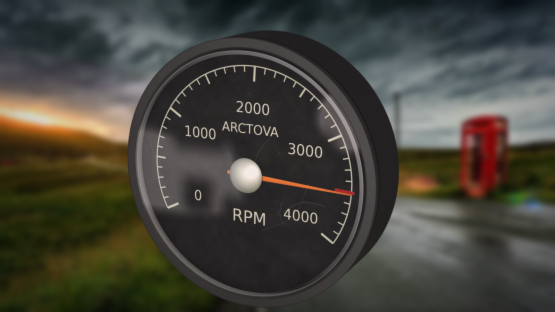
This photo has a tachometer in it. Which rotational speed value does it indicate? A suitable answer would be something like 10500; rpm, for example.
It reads 3500; rpm
